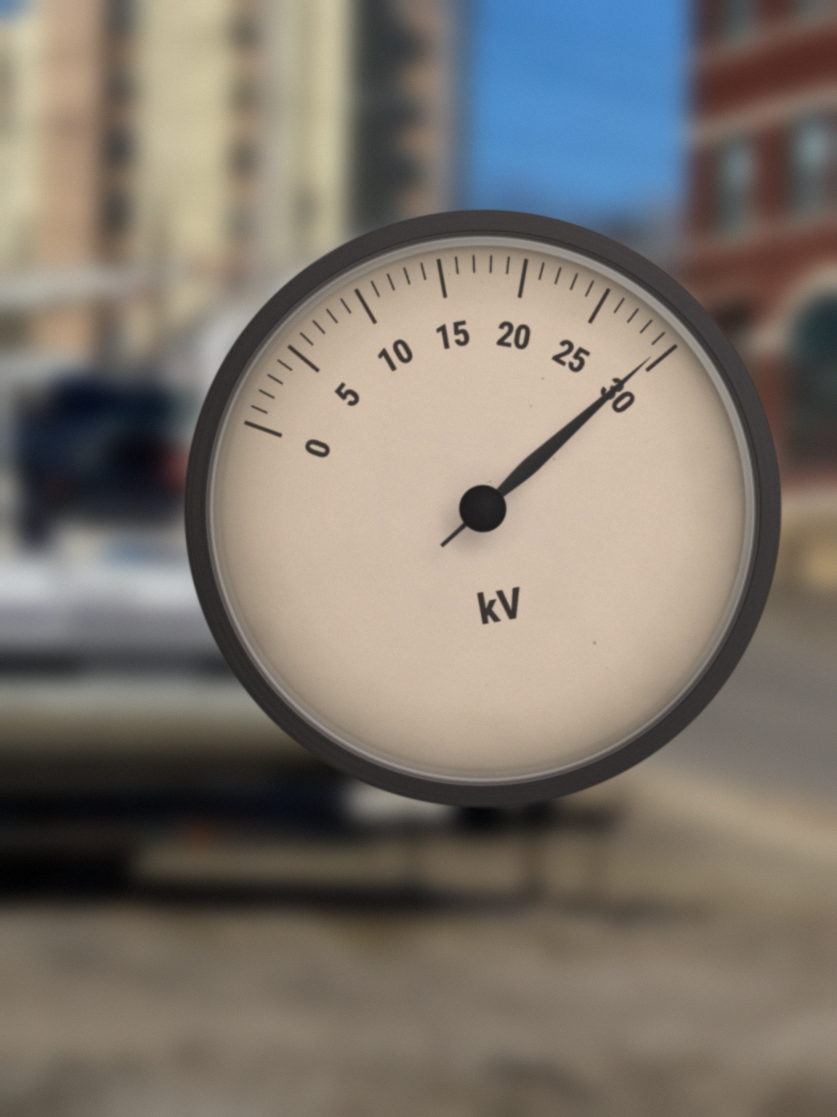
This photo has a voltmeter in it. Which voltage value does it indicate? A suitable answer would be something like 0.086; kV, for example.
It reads 29.5; kV
